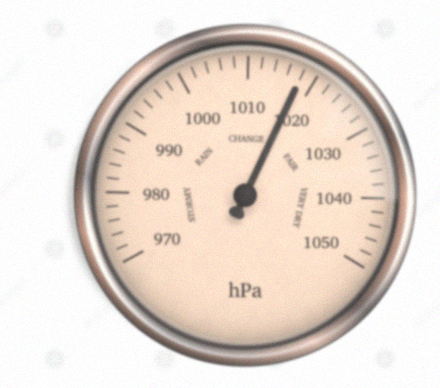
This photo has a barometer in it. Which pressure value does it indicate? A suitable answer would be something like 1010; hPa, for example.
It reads 1018; hPa
